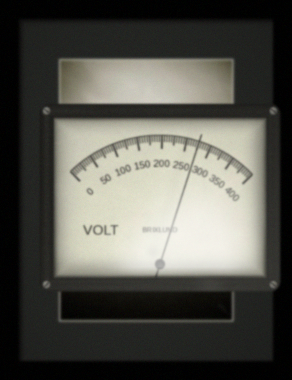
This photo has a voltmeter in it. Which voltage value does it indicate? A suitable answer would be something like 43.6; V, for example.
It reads 275; V
